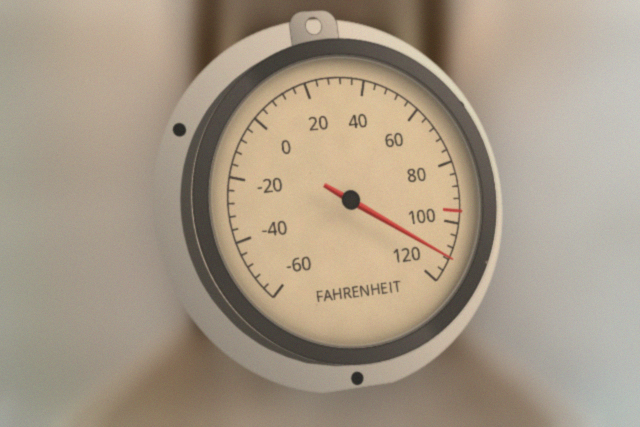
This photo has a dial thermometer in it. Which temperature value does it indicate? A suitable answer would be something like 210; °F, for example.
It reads 112; °F
